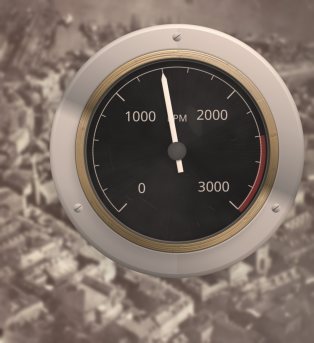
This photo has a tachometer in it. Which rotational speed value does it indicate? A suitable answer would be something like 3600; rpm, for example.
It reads 1400; rpm
